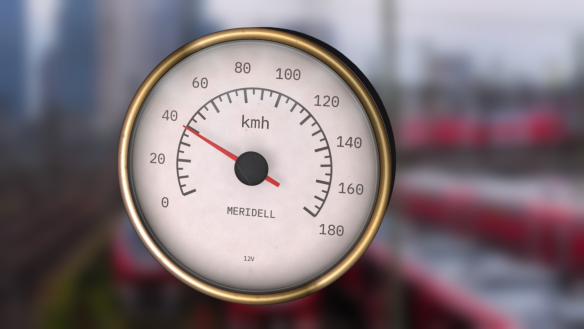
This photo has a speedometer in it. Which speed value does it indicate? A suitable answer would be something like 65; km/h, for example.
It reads 40; km/h
